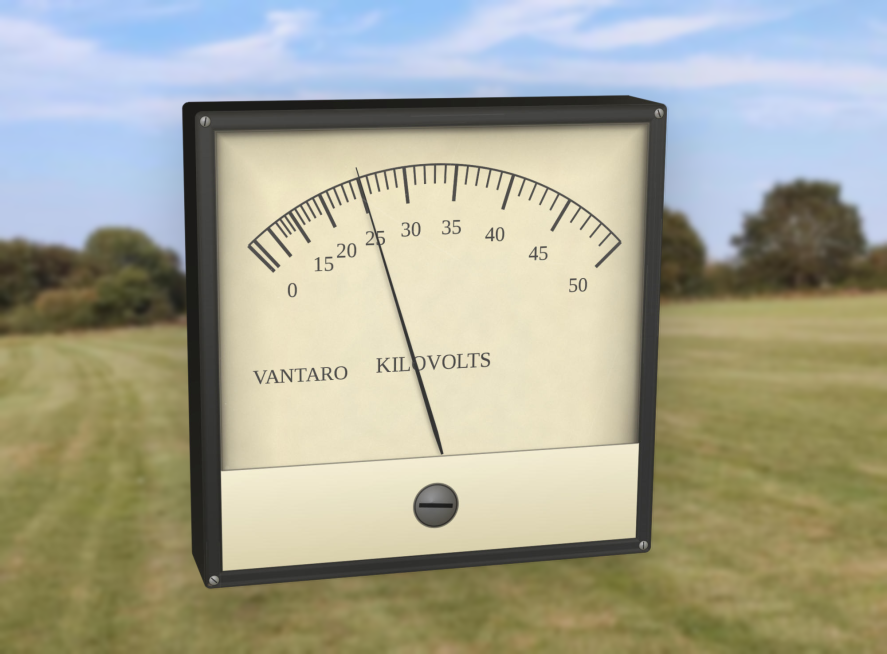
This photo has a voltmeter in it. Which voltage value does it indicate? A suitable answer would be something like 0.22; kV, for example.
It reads 25; kV
